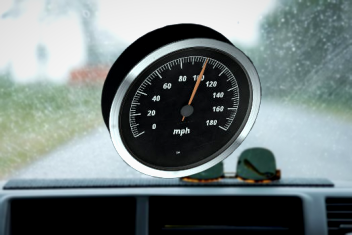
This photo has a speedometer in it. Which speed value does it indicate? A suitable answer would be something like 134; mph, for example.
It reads 100; mph
